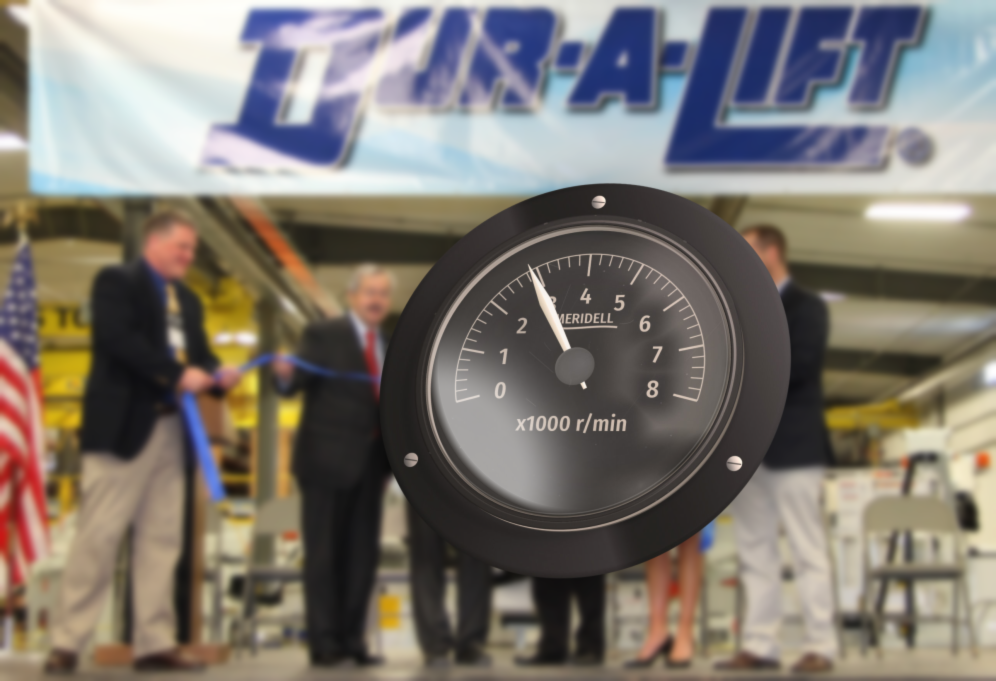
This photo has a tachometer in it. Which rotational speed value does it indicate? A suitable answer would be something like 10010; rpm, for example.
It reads 2900; rpm
